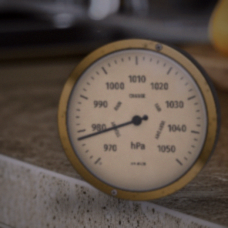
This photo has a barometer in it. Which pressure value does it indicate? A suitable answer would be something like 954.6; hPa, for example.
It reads 978; hPa
